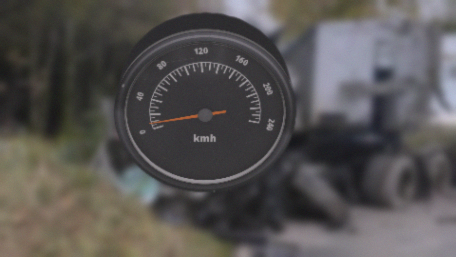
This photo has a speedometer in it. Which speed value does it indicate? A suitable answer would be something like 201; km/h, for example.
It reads 10; km/h
